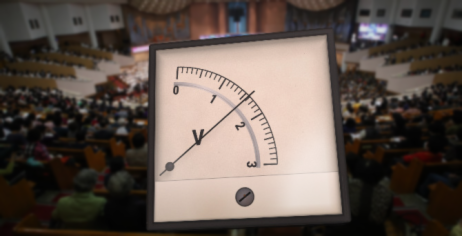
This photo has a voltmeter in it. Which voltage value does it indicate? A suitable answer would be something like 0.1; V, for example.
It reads 1.6; V
